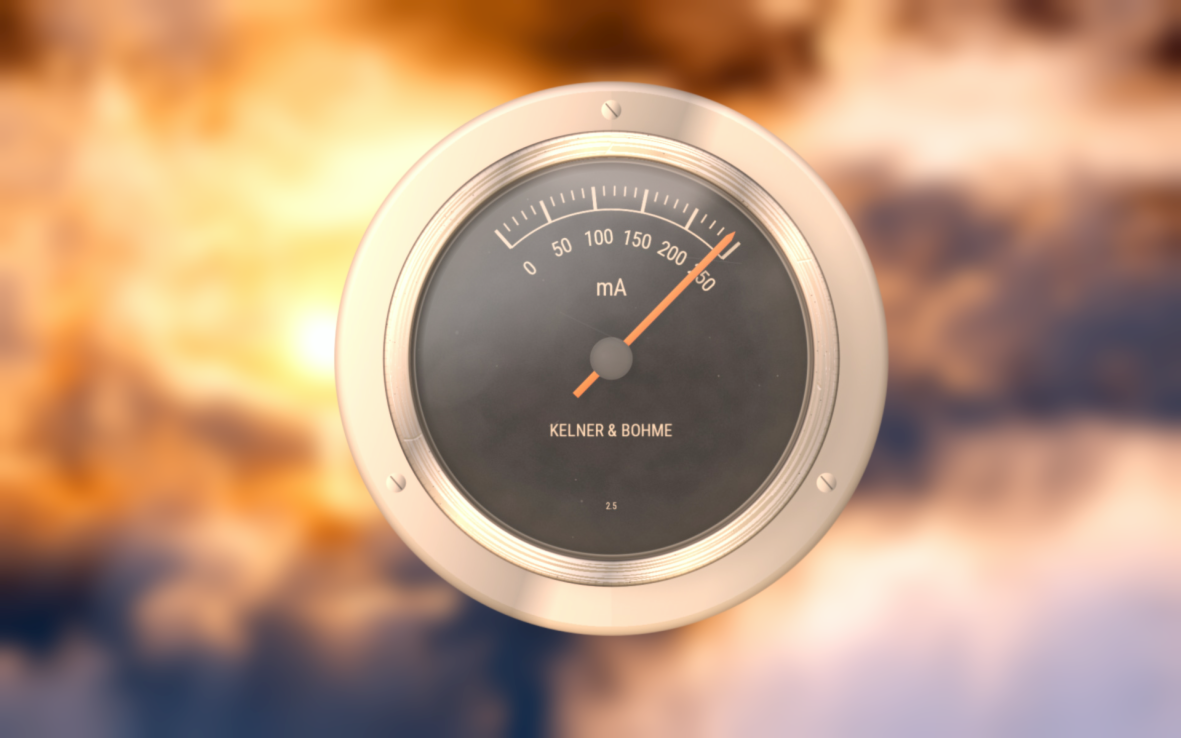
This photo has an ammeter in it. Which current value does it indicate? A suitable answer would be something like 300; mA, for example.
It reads 240; mA
